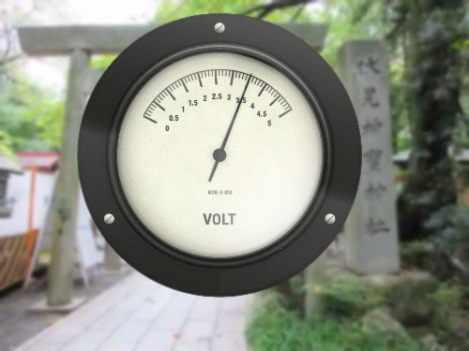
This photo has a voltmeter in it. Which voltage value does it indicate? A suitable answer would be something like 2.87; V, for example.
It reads 3.5; V
